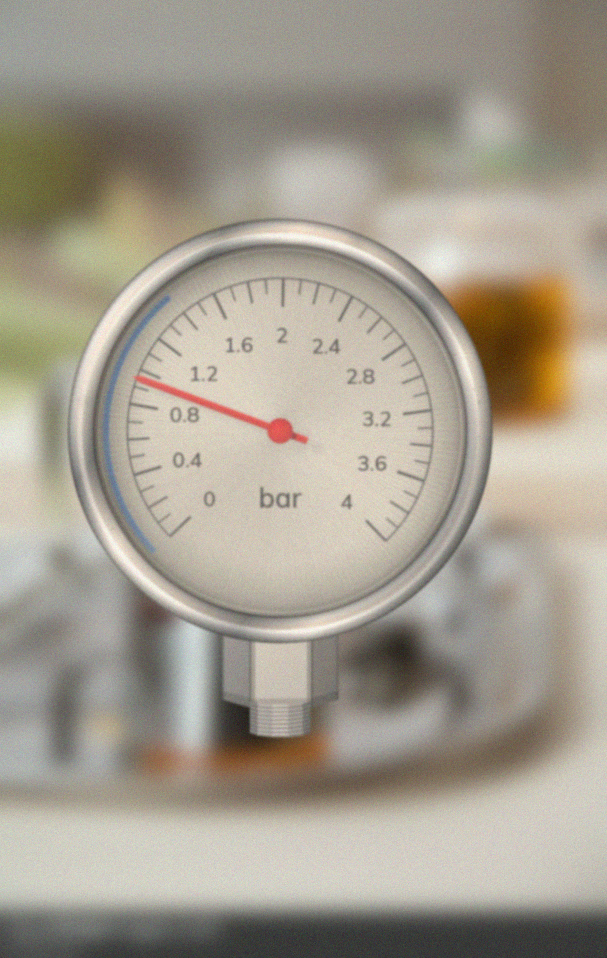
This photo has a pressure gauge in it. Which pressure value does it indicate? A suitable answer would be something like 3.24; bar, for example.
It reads 0.95; bar
